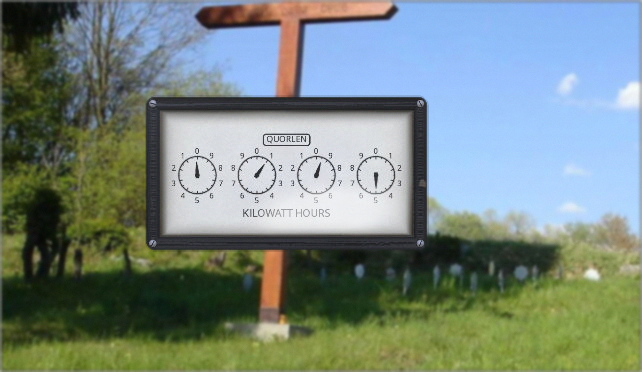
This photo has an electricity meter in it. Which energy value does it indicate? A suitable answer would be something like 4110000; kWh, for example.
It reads 95; kWh
